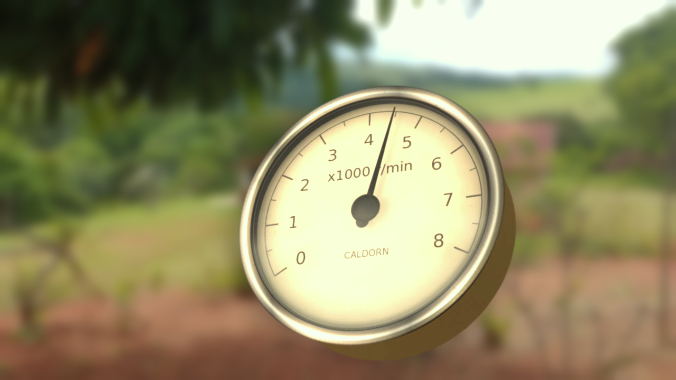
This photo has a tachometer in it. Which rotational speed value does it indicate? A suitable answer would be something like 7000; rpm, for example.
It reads 4500; rpm
